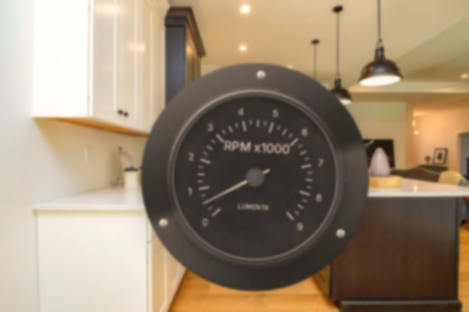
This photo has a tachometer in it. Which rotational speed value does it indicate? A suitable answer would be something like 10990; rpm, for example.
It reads 500; rpm
